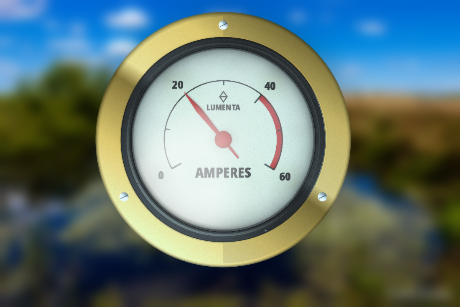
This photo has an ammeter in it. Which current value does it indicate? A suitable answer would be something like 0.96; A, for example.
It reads 20; A
